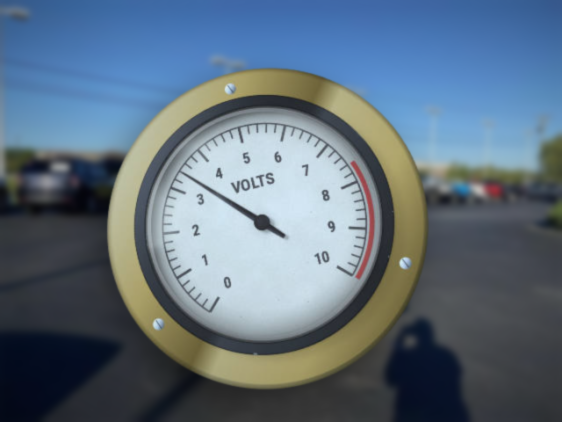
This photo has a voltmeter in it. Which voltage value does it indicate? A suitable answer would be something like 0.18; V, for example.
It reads 3.4; V
